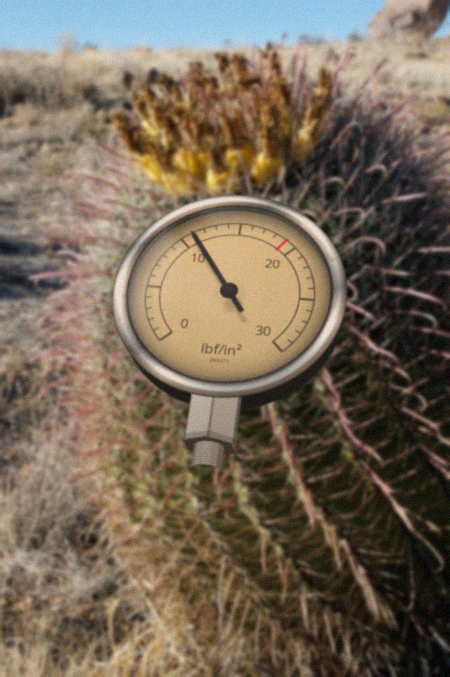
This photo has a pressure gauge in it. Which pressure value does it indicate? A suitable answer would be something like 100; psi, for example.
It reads 11; psi
